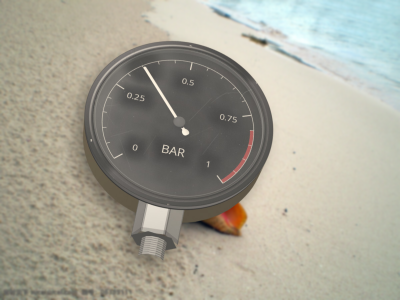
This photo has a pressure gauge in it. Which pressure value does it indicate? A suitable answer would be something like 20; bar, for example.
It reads 0.35; bar
